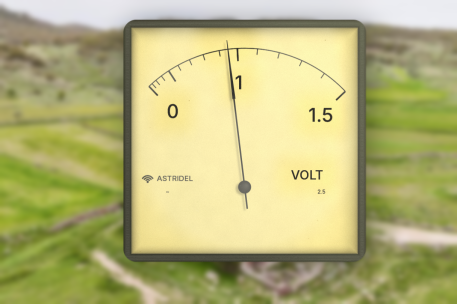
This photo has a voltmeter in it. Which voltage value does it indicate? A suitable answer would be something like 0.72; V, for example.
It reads 0.95; V
